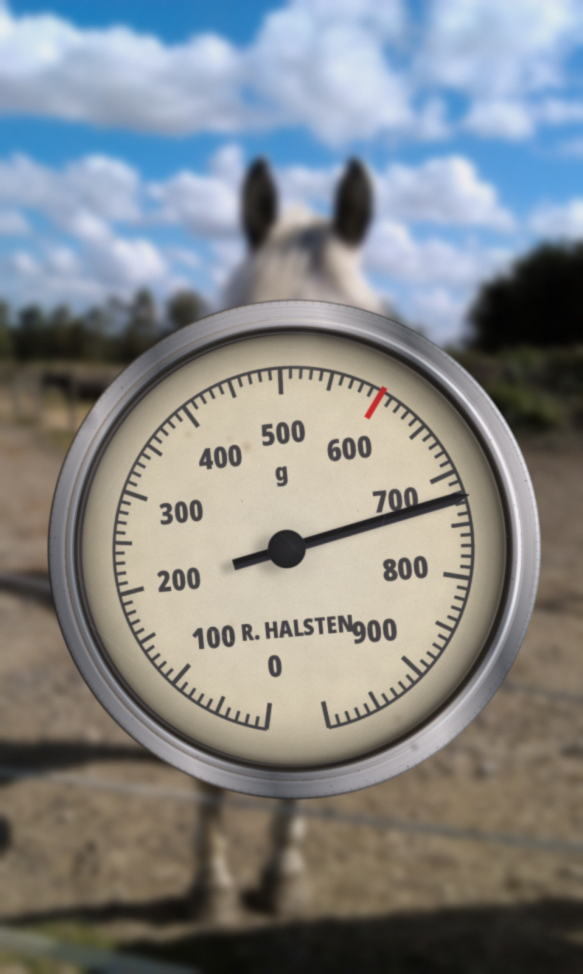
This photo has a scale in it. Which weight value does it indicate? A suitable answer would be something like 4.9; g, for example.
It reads 725; g
